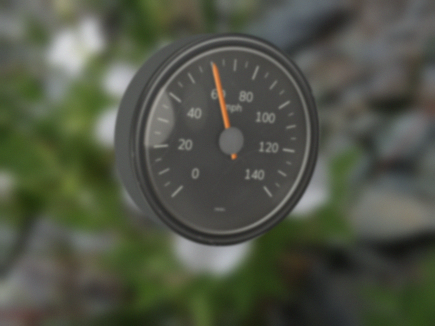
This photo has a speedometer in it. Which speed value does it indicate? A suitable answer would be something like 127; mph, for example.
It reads 60; mph
